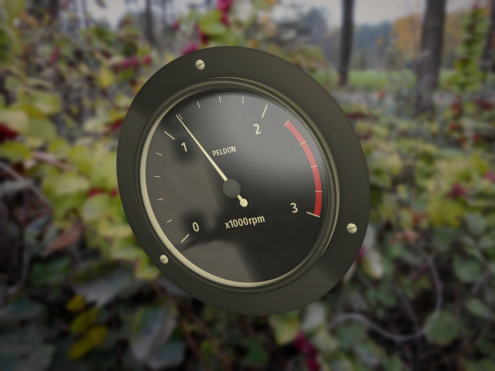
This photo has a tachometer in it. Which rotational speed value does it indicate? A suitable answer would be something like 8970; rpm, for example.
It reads 1200; rpm
